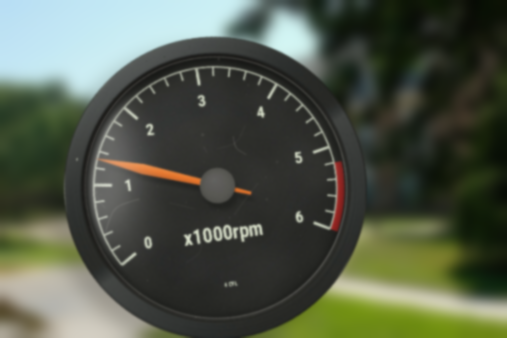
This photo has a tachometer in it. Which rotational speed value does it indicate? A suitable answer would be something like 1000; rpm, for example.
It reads 1300; rpm
